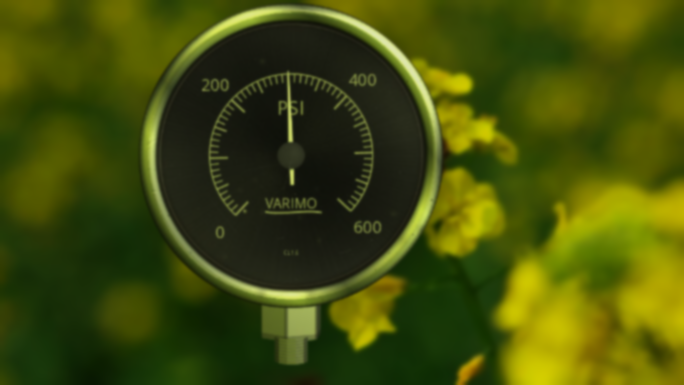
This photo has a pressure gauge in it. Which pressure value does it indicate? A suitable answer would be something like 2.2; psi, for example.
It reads 300; psi
